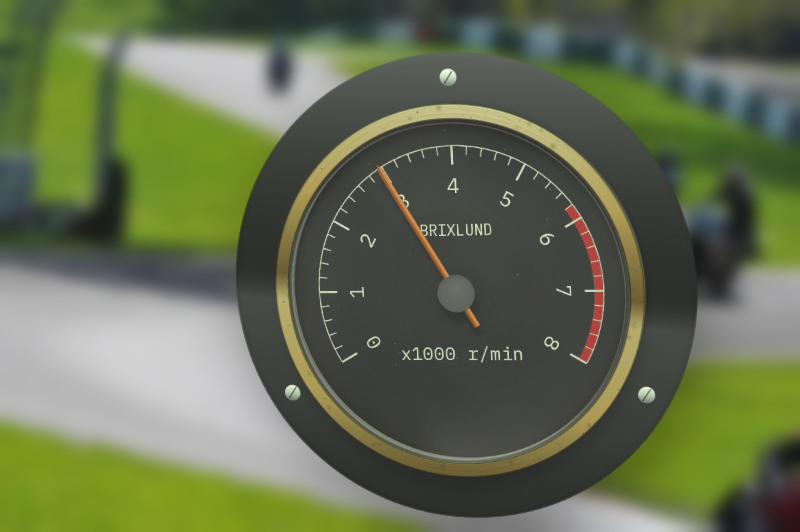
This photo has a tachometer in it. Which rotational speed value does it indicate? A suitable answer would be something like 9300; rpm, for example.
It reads 3000; rpm
